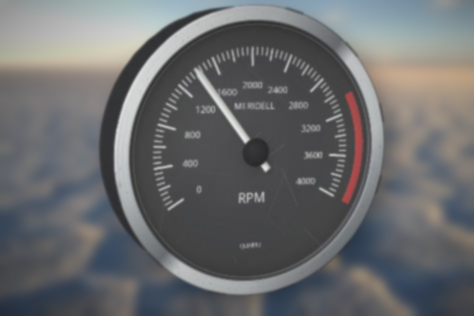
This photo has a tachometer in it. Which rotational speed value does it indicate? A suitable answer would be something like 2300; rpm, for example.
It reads 1400; rpm
